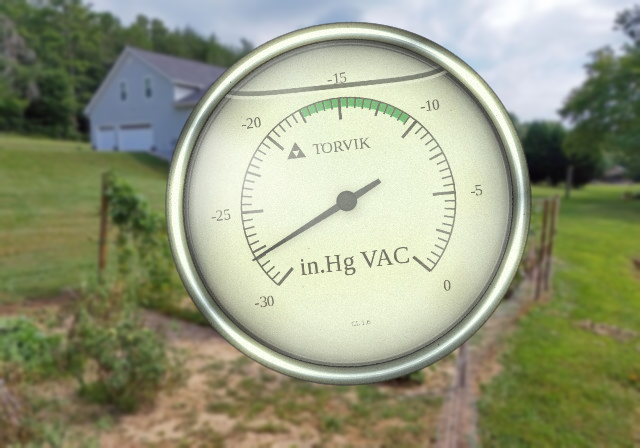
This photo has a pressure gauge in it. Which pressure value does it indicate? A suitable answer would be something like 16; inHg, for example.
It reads -28; inHg
